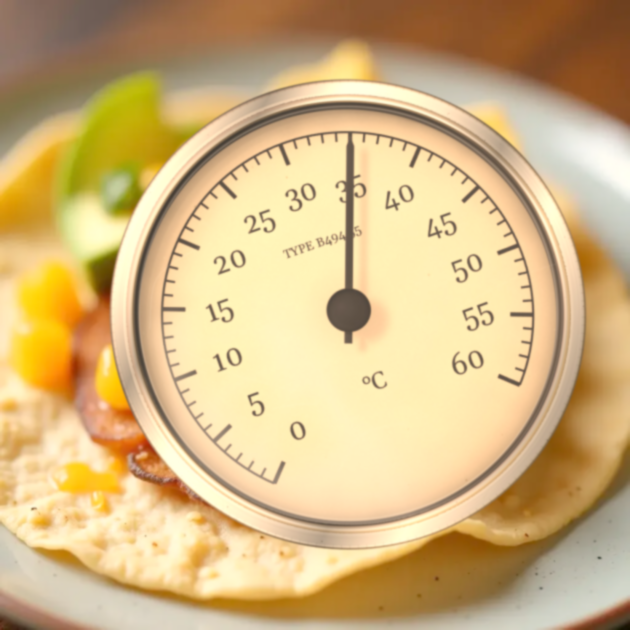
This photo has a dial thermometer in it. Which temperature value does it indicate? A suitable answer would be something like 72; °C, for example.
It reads 35; °C
